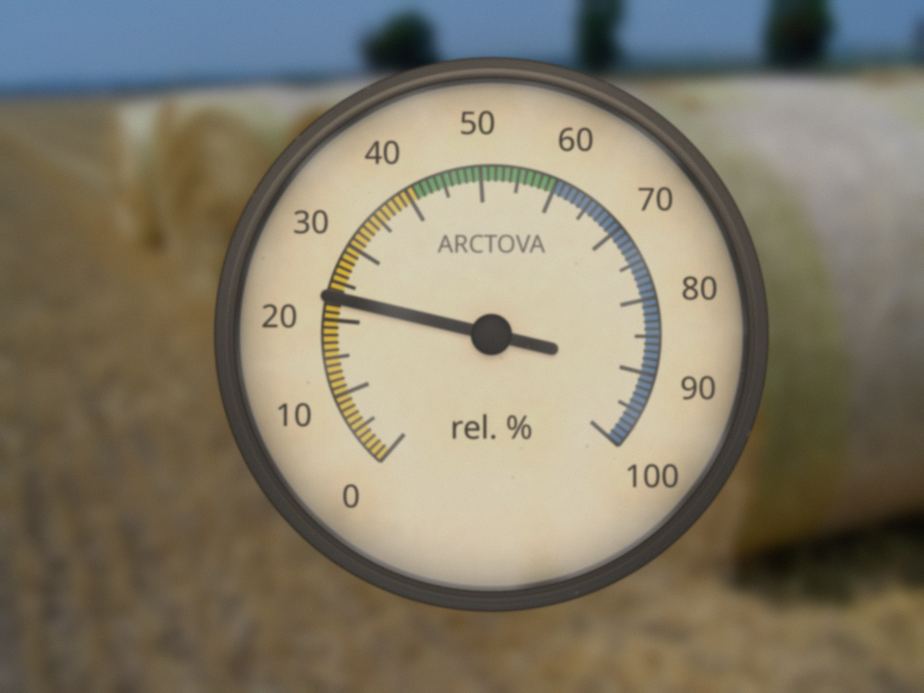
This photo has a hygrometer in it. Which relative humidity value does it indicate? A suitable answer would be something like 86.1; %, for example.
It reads 23; %
